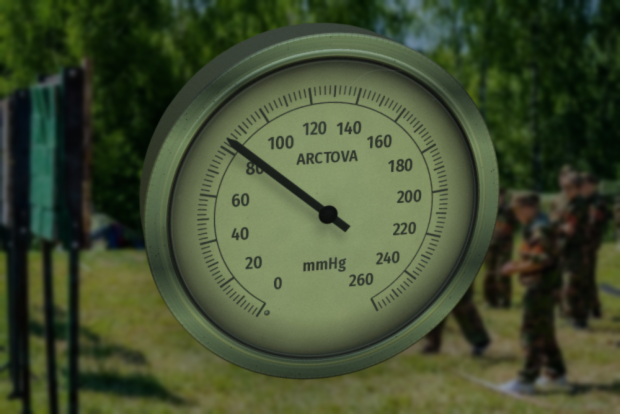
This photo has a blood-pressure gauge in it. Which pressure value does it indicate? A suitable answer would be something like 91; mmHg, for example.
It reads 84; mmHg
